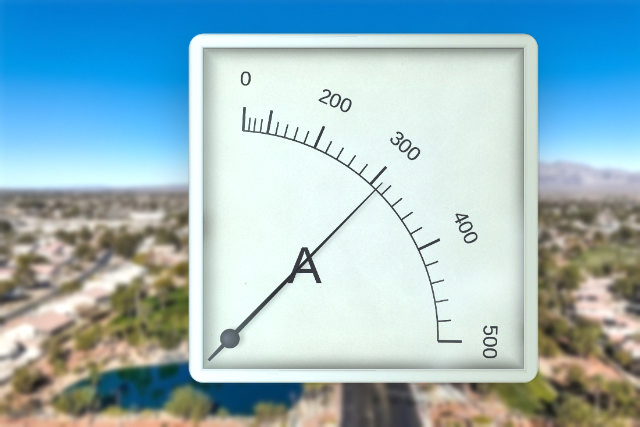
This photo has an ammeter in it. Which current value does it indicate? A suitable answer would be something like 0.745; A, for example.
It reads 310; A
